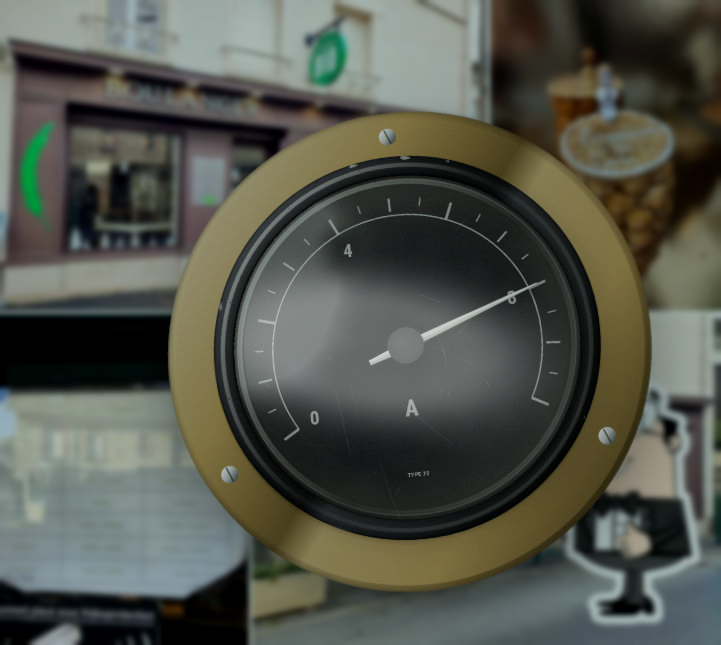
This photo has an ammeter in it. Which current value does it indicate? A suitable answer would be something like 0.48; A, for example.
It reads 8; A
